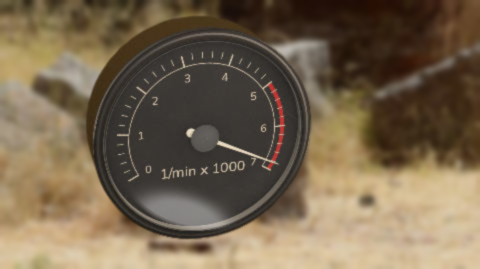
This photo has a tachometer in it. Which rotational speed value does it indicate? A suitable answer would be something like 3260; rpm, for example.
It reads 6800; rpm
